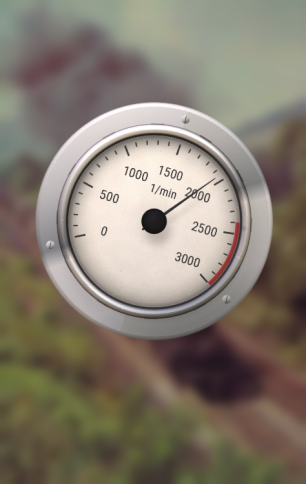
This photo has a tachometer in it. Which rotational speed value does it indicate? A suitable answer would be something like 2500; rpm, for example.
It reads 1950; rpm
